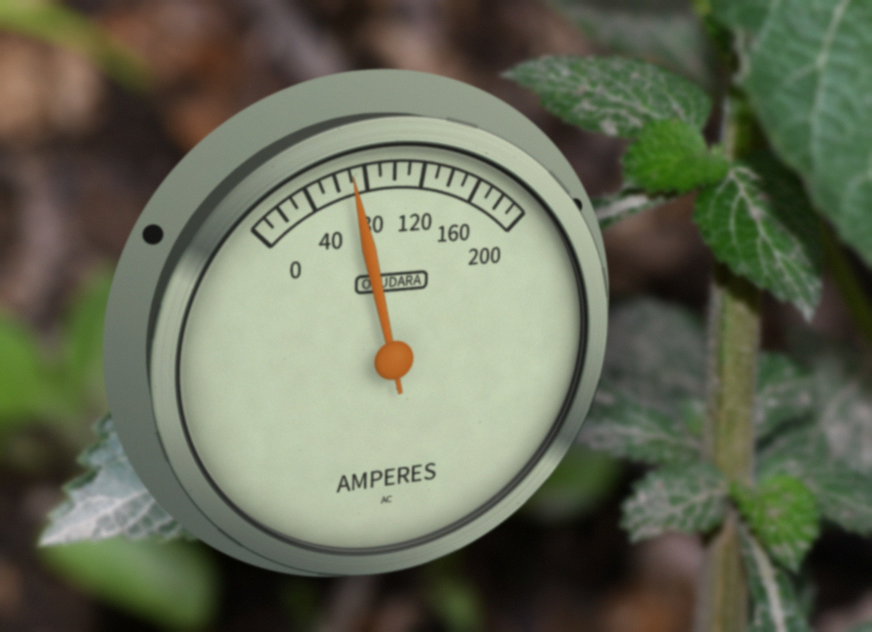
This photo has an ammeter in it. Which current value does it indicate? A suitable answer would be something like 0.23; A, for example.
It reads 70; A
